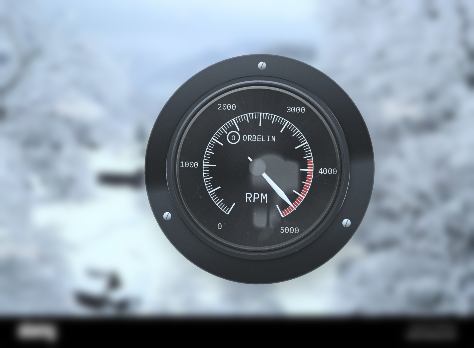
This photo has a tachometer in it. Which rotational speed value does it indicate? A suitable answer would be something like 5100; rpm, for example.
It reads 4750; rpm
